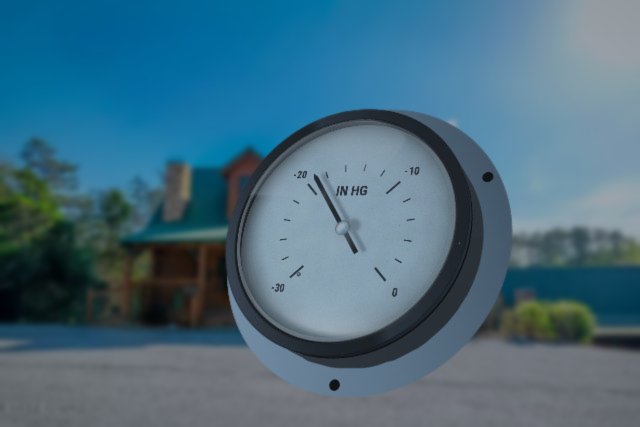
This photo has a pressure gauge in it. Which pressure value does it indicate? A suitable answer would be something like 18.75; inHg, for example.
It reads -19; inHg
